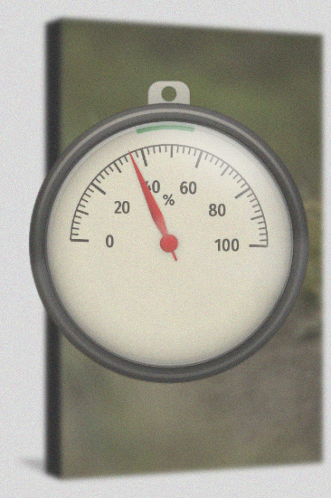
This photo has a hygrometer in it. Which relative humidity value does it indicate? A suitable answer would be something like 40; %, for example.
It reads 36; %
